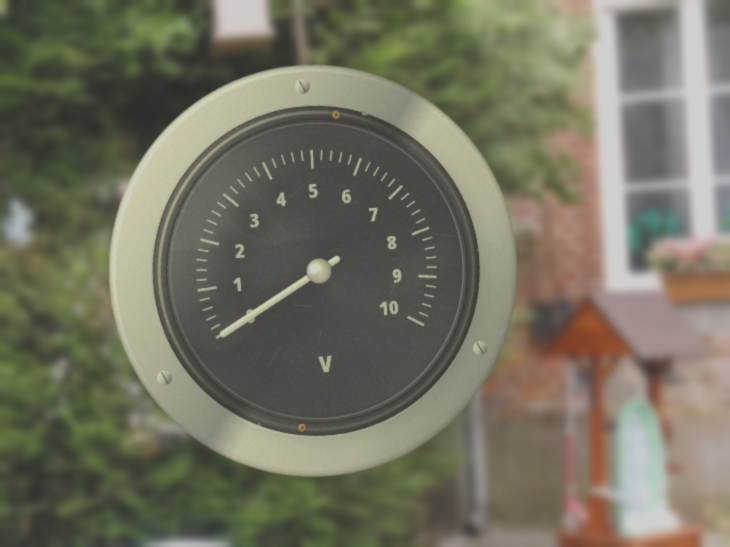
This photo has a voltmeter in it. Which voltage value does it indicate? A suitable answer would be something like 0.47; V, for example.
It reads 0; V
